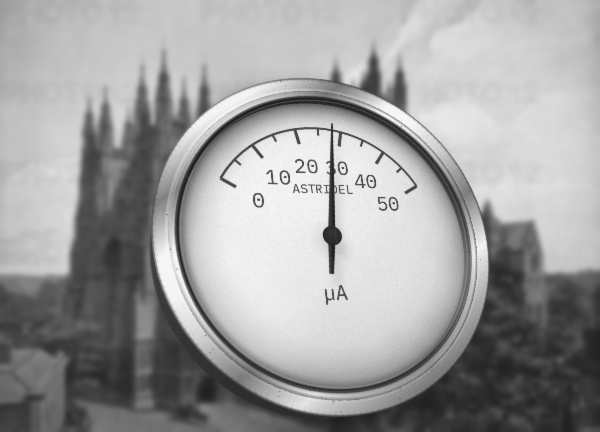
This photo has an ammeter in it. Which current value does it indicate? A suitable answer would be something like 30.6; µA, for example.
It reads 27.5; µA
